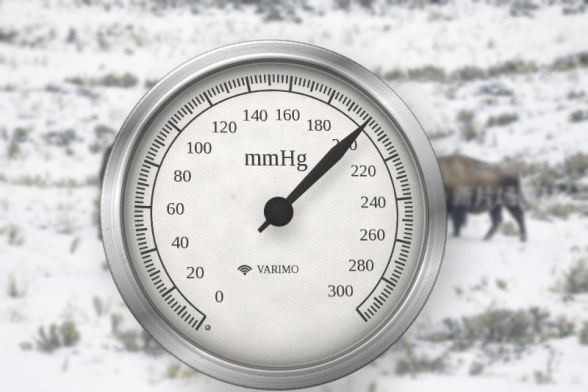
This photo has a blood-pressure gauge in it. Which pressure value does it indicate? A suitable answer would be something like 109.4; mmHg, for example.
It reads 200; mmHg
